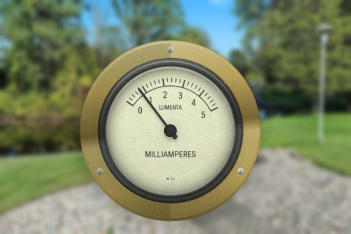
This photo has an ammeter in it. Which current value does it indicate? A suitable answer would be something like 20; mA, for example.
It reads 0.8; mA
